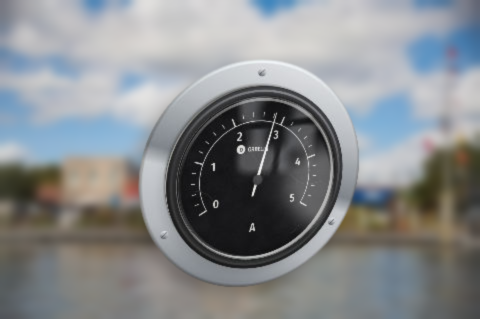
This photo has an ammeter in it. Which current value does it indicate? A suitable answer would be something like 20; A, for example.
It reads 2.8; A
